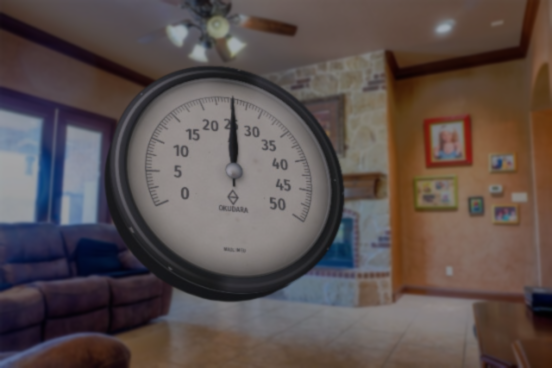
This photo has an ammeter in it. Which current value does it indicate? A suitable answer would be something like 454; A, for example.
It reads 25; A
